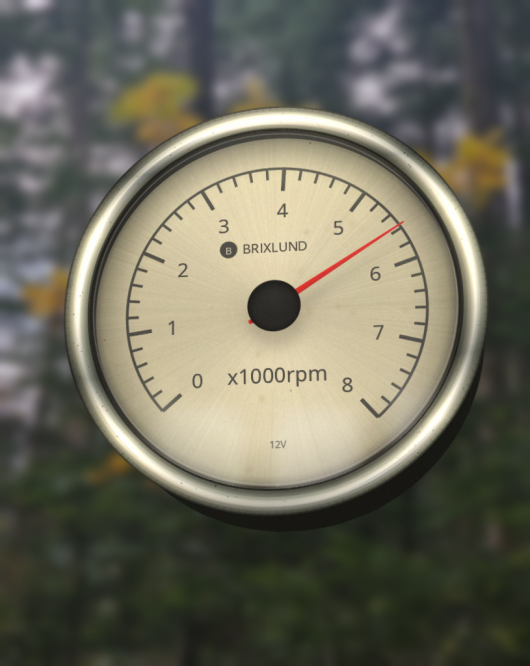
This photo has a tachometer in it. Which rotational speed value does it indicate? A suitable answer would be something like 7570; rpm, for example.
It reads 5600; rpm
